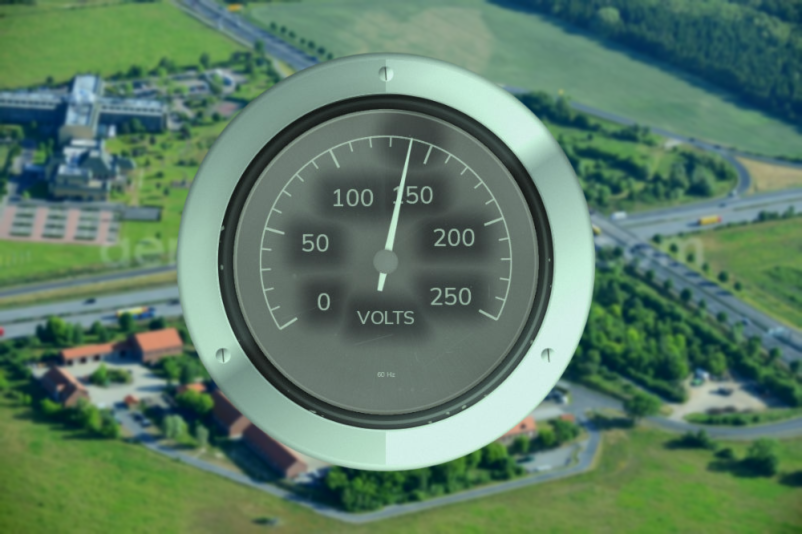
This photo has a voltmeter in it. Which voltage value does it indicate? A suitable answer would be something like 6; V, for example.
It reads 140; V
